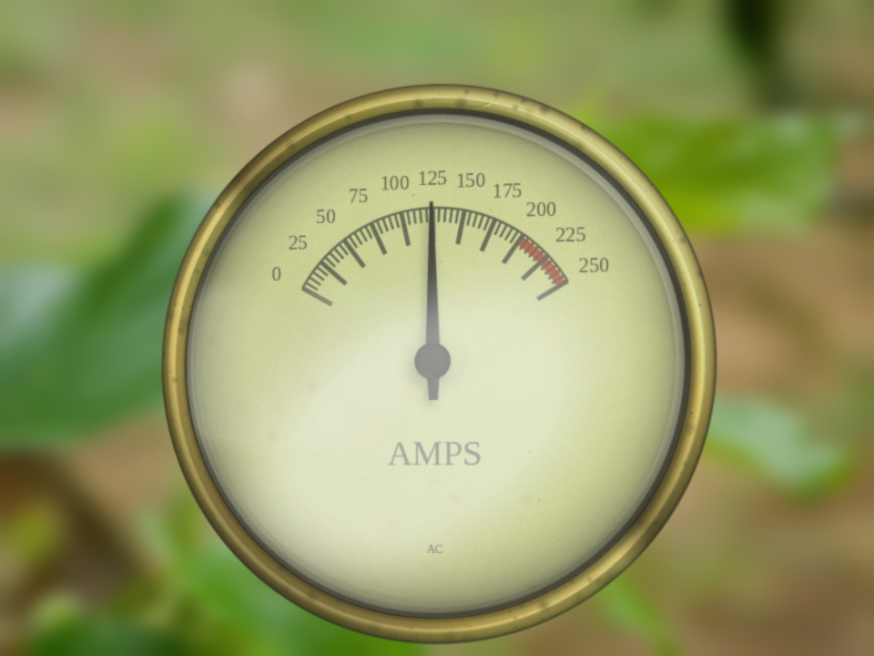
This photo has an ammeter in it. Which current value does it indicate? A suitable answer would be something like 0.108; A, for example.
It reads 125; A
